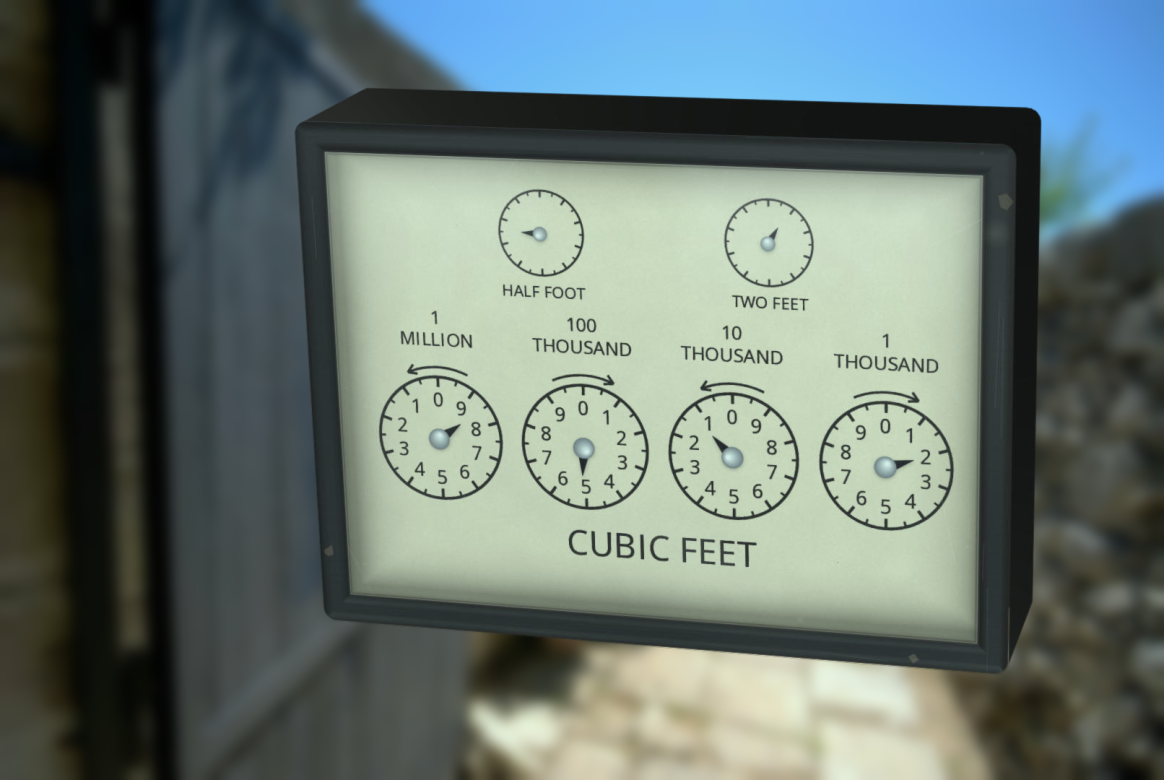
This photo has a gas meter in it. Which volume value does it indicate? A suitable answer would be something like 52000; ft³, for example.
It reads 851200; ft³
